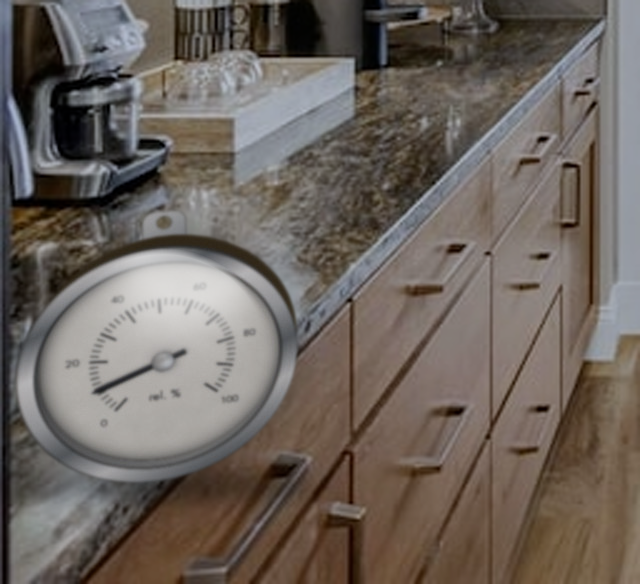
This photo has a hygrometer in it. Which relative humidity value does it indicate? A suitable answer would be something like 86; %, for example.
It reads 10; %
